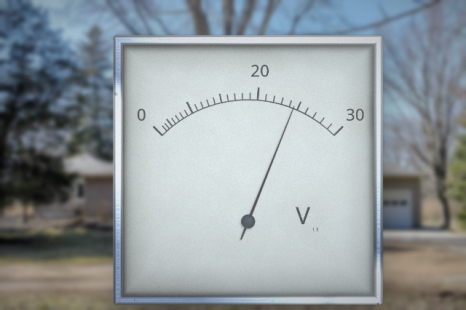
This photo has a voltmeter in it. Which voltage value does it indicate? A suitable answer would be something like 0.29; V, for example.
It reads 24.5; V
